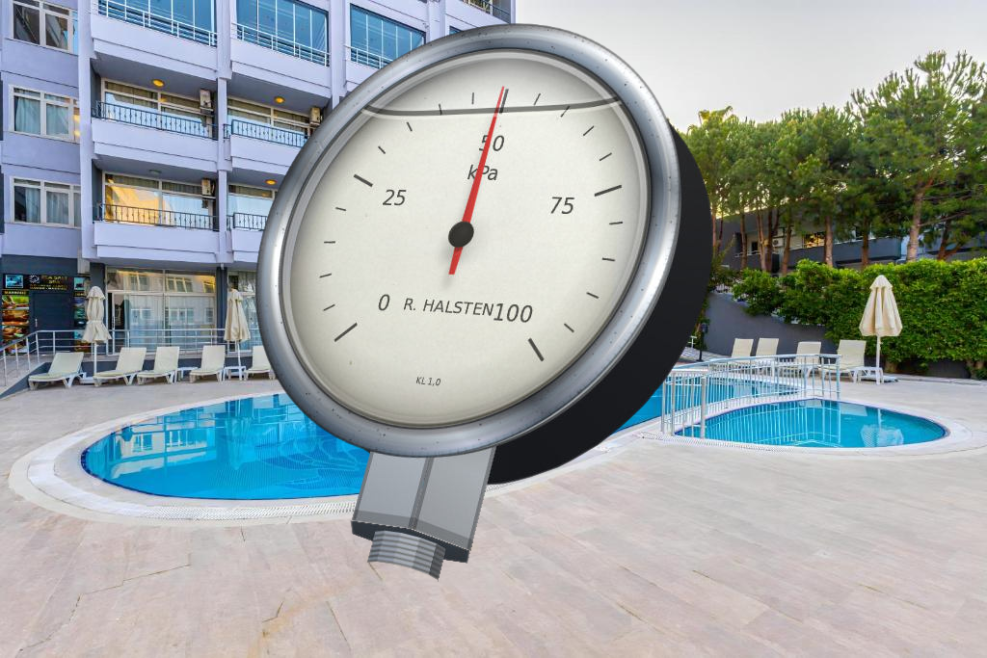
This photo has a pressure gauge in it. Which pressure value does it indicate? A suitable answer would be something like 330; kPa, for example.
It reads 50; kPa
